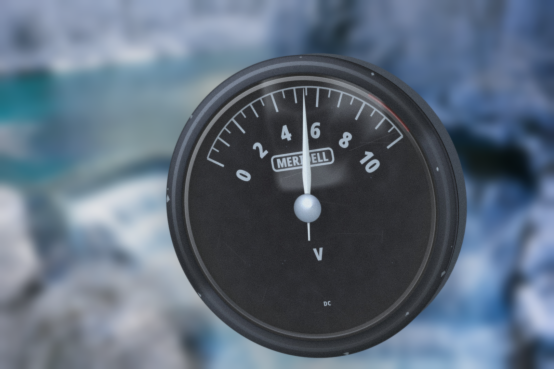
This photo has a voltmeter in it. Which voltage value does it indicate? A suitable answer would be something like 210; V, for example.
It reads 5.5; V
